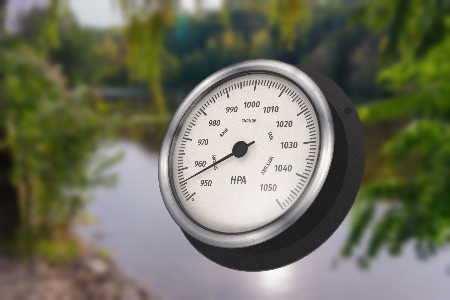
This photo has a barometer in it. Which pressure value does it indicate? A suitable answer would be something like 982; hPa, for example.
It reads 955; hPa
